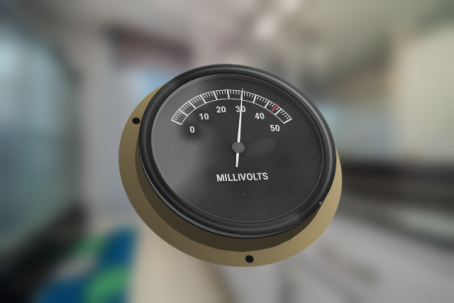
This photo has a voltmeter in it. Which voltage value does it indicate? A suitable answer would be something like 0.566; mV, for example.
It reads 30; mV
